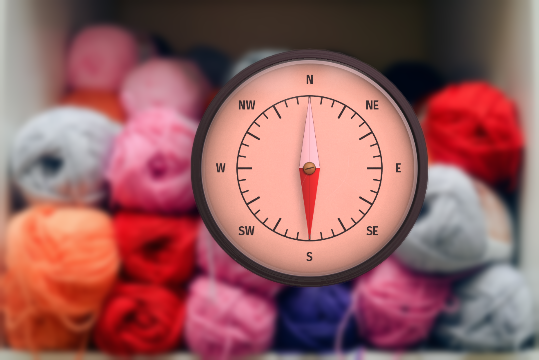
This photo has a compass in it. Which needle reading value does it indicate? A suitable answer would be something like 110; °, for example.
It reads 180; °
